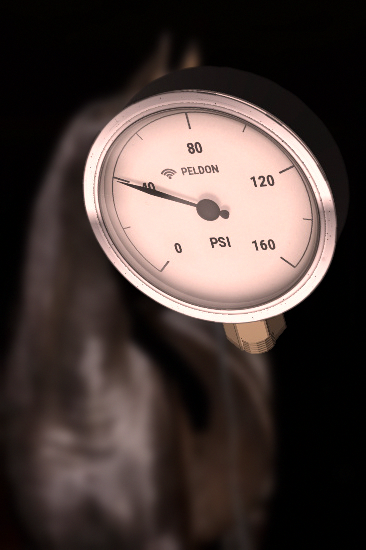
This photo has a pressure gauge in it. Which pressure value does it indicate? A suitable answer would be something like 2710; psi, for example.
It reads 40; psi
